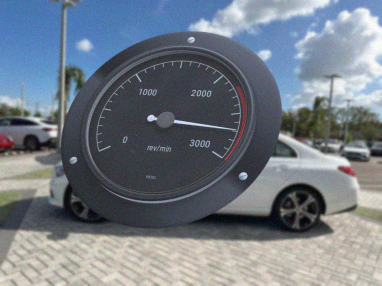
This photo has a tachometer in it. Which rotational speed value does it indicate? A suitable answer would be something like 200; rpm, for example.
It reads 2700; rpm
